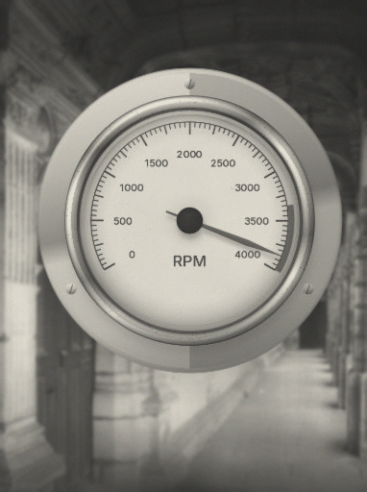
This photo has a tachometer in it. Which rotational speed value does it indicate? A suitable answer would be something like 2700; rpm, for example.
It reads 3850; rpm
